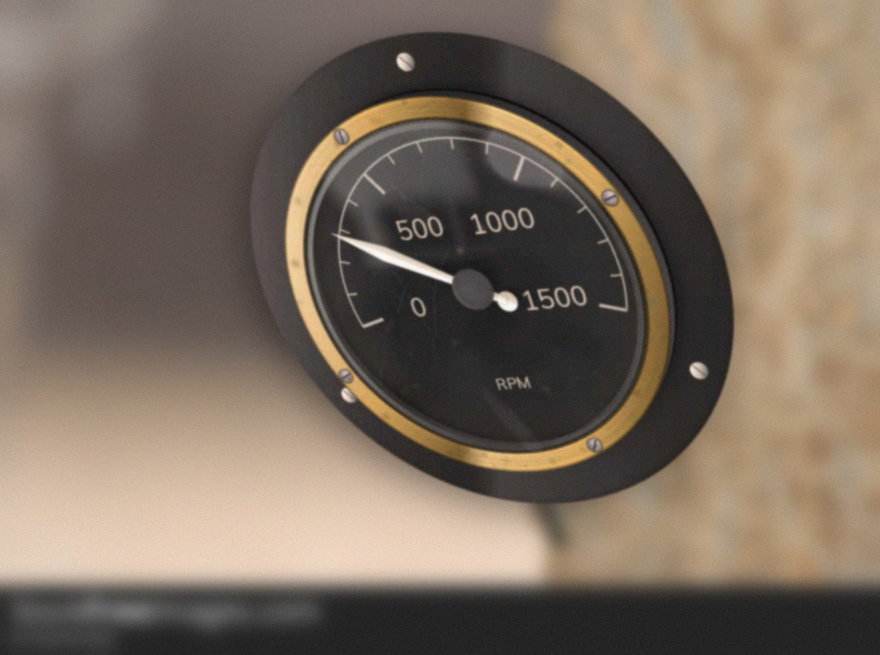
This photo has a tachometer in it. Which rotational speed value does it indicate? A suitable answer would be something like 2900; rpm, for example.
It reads 300; rpm
